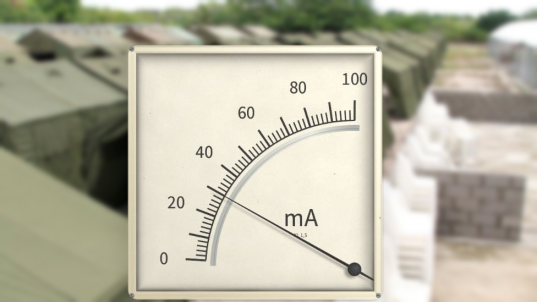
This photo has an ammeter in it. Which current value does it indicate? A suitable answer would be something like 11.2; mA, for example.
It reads 30; mA
